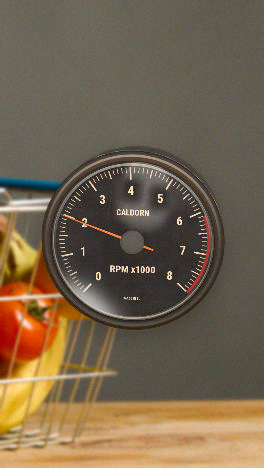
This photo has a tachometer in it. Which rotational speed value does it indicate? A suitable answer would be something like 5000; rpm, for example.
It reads 2000; rpm
